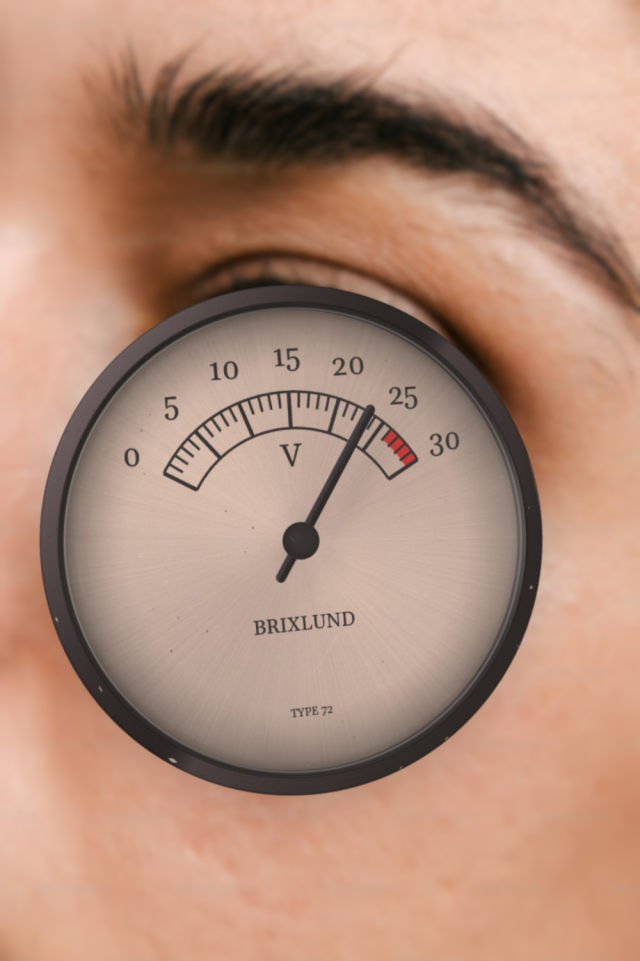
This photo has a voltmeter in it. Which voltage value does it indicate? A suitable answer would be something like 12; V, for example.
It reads 23; V
